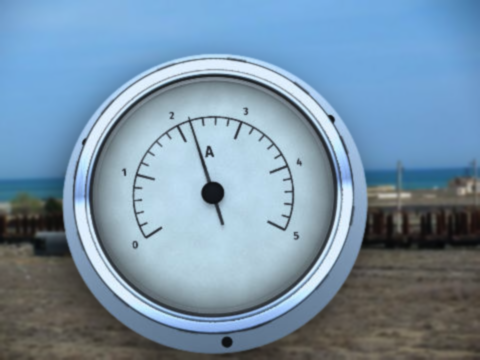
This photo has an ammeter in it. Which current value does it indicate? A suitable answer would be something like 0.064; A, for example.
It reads 2.2; A
